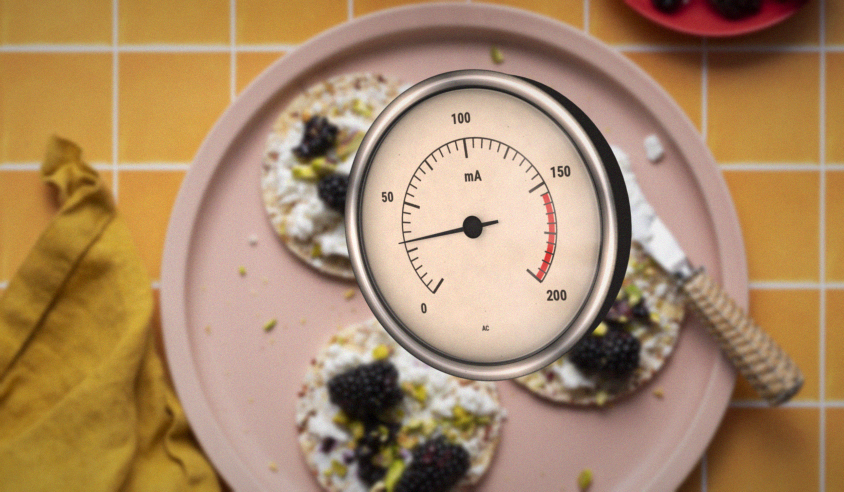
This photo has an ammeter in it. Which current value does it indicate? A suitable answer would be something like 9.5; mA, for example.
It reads 30; mA
